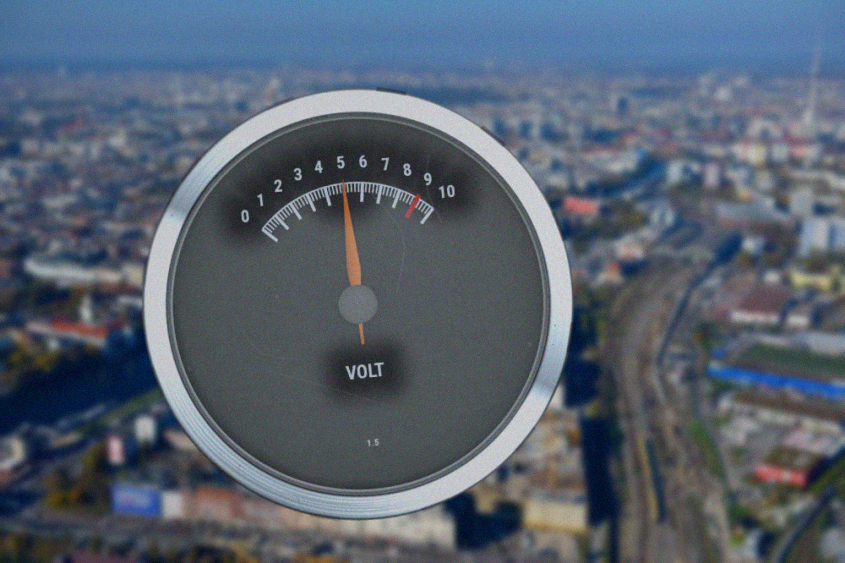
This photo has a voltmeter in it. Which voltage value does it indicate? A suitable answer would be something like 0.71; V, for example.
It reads 5; V
